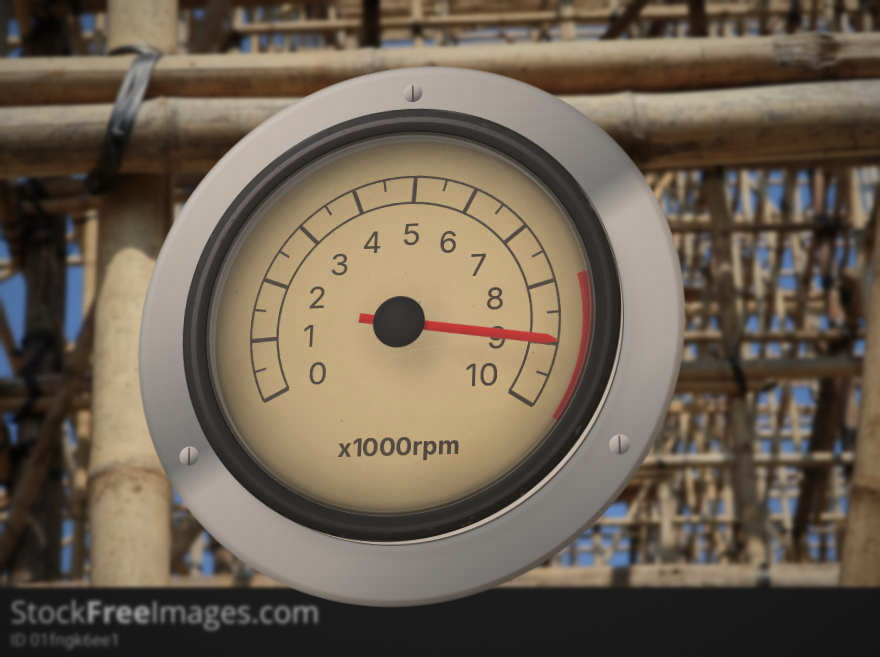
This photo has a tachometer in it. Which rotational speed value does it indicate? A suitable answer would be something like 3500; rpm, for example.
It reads 9000; rpm
